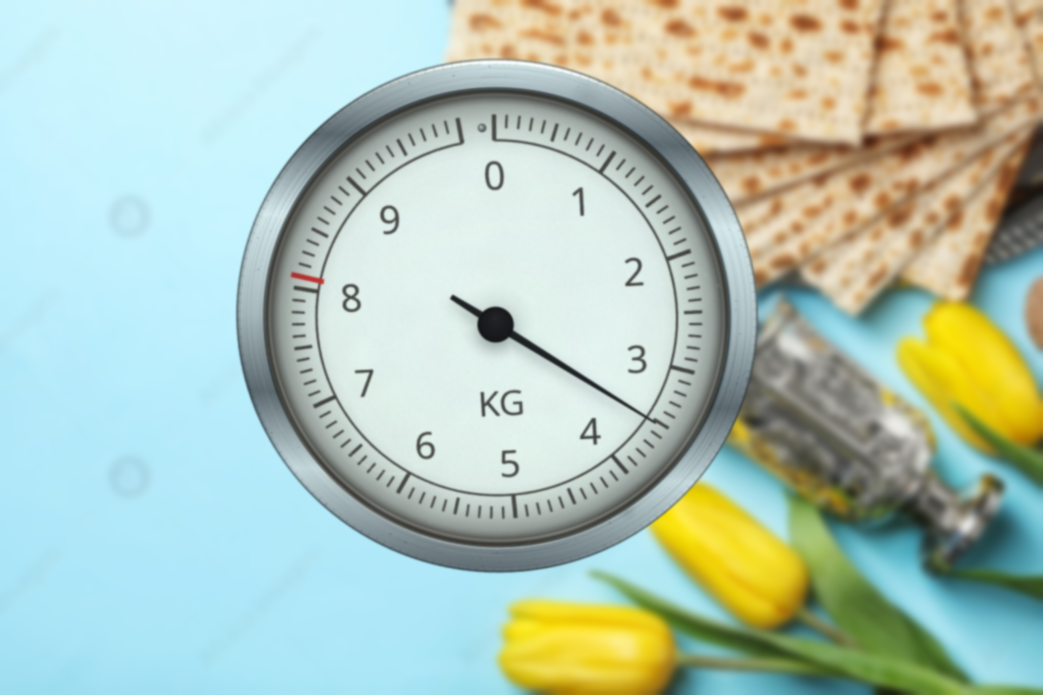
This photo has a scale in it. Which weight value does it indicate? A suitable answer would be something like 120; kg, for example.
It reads 3.5; kg
